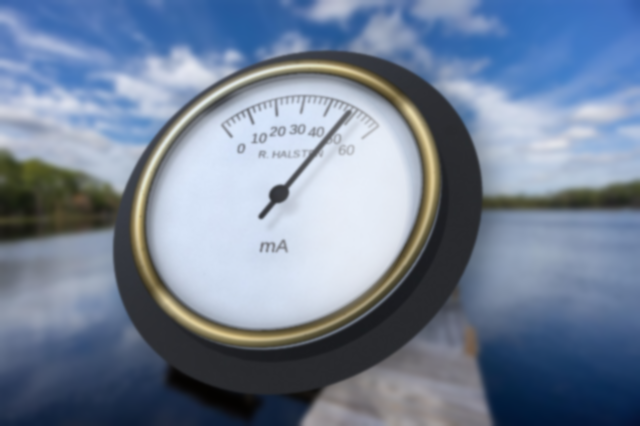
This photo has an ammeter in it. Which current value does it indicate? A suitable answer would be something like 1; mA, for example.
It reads 50; mA
